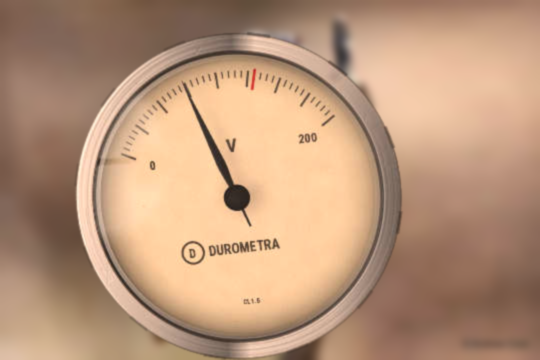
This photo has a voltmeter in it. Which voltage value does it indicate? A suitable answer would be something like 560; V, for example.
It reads 75; V
